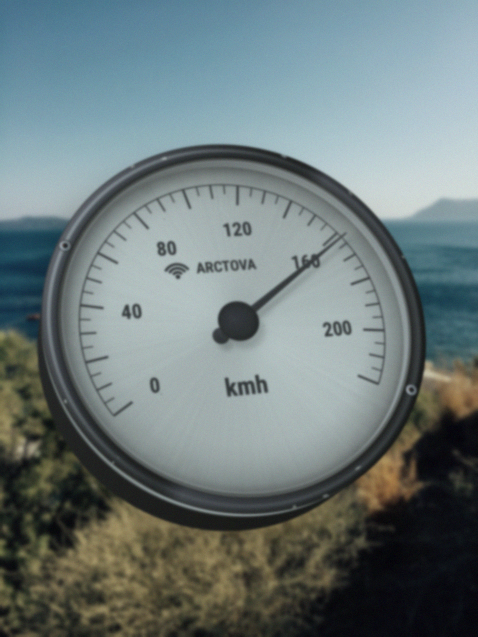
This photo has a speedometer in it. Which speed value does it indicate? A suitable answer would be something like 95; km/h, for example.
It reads 162.5; km/h
